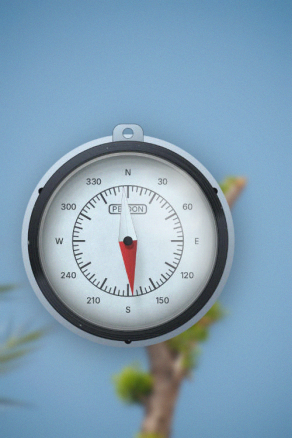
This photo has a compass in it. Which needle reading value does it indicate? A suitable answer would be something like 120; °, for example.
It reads 175; °
